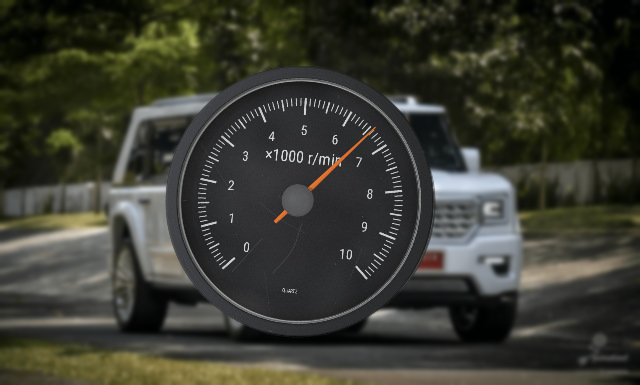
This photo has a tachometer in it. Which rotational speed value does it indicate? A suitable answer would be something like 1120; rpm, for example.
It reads 6600; rpm
